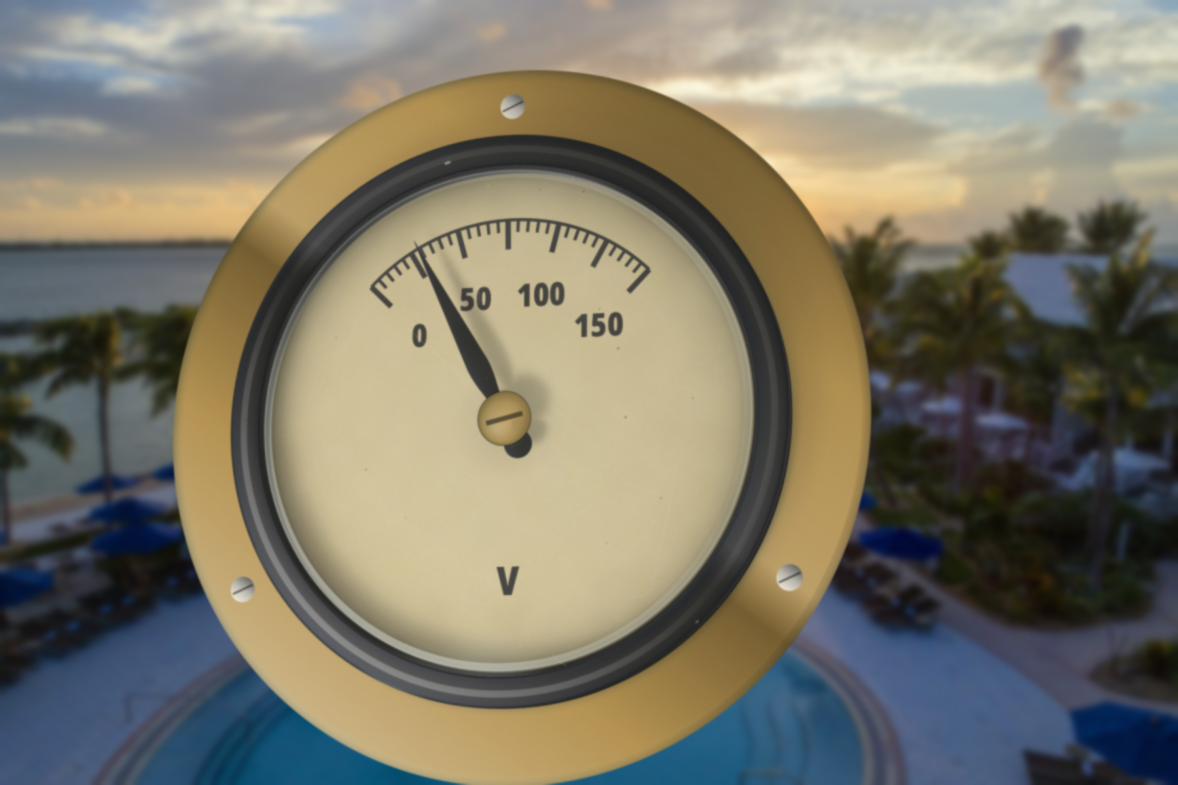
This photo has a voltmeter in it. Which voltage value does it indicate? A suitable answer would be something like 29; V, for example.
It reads 30; V
